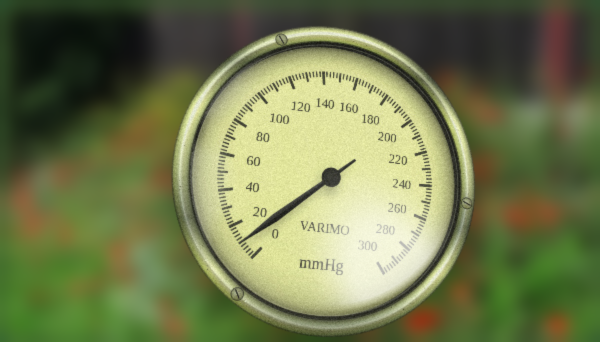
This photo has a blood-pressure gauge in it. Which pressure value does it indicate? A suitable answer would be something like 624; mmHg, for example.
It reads 10; mmHg
